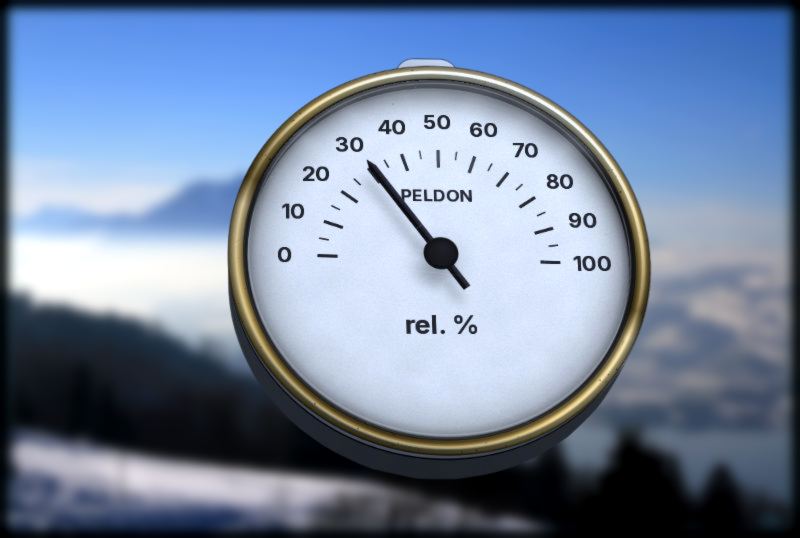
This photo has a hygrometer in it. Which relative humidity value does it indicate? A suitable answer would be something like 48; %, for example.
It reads 30; %
